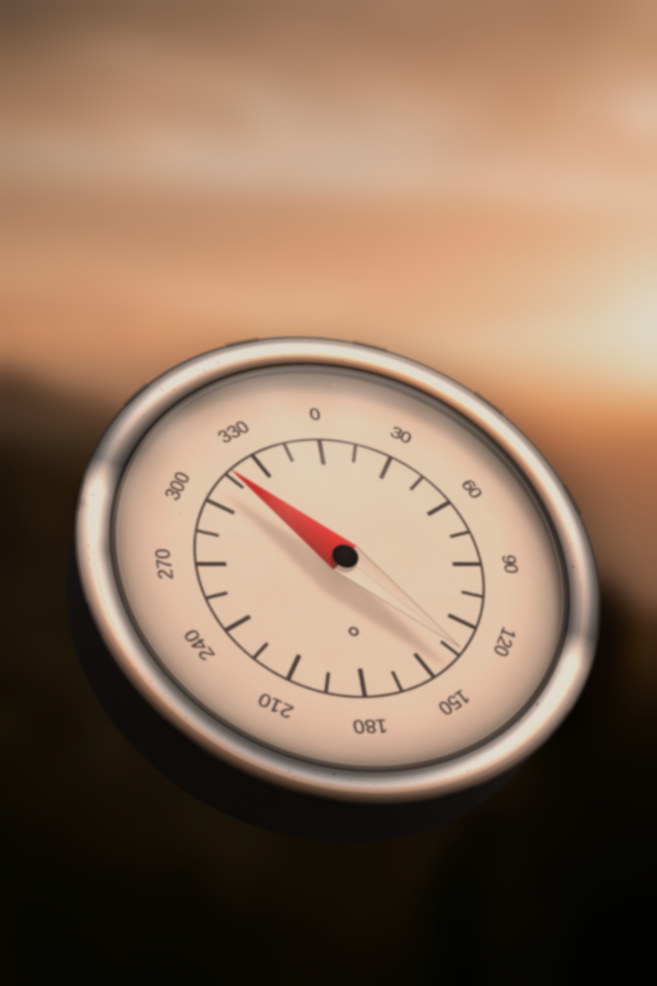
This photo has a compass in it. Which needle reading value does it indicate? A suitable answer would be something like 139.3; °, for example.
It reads 315; °
